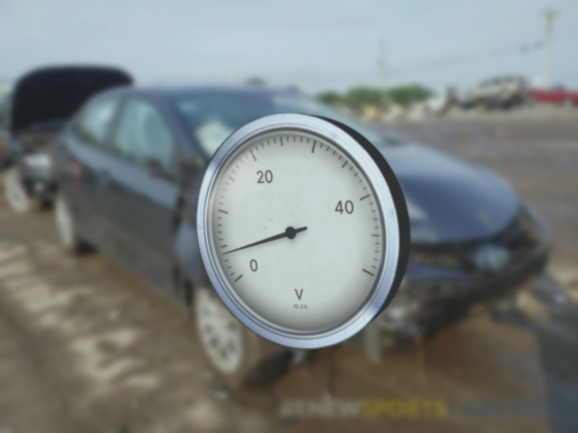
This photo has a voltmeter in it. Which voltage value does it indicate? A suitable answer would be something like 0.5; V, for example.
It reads 4; V
